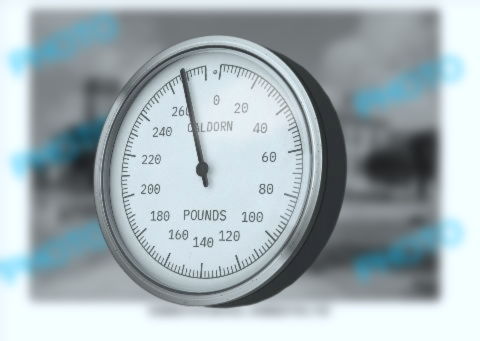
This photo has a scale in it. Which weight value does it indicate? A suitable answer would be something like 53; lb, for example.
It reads 270; lb
